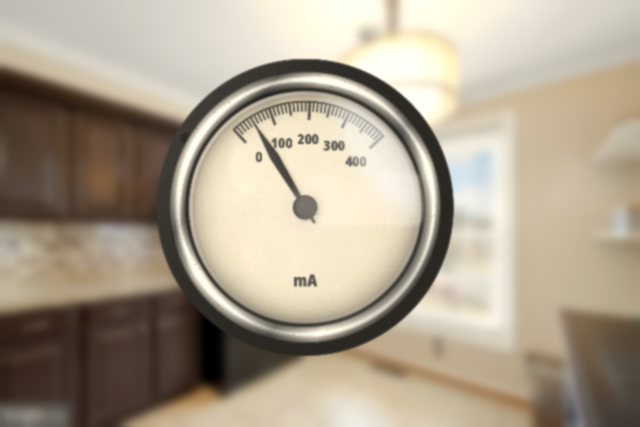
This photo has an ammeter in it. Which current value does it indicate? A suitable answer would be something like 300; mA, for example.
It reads 50; mA
